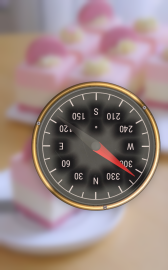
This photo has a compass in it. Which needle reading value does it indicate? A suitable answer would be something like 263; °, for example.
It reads 307.5; °
